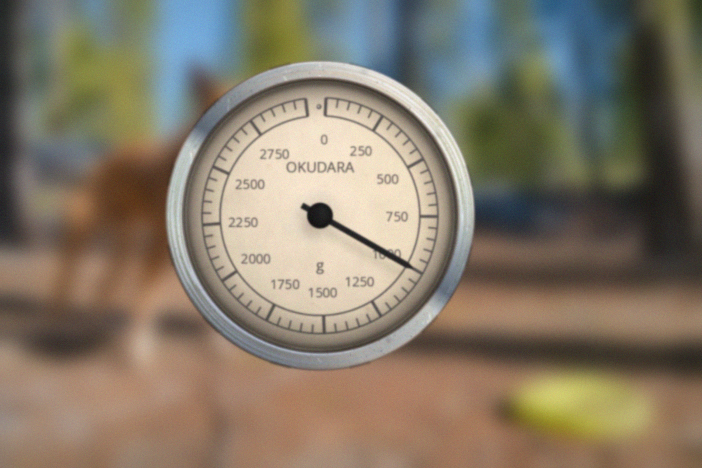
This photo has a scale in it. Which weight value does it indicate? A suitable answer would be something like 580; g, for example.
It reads 1000; g
